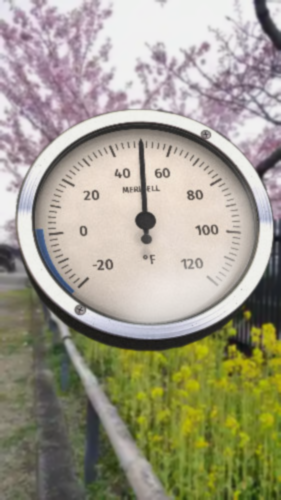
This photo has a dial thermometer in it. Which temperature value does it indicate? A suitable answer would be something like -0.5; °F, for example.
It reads 50; °F
